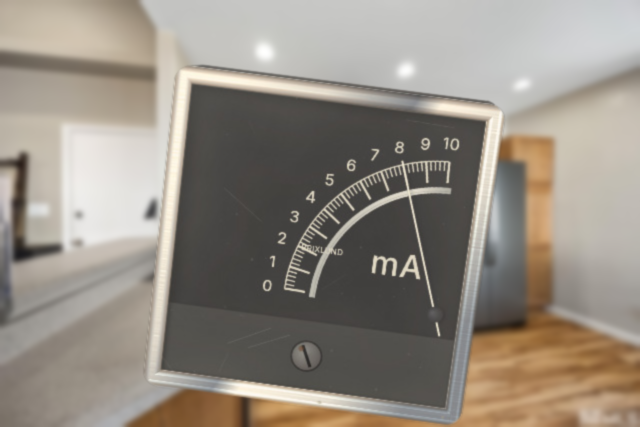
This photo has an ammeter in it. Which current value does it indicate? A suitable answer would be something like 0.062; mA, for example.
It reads 8; mA
